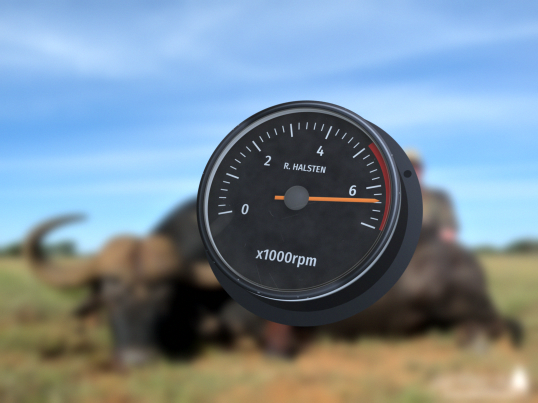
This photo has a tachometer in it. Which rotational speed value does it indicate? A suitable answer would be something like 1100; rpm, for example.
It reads 6400; rpm
